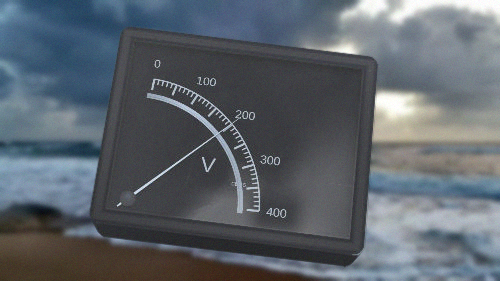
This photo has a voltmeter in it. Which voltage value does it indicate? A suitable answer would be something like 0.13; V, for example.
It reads 200; V
